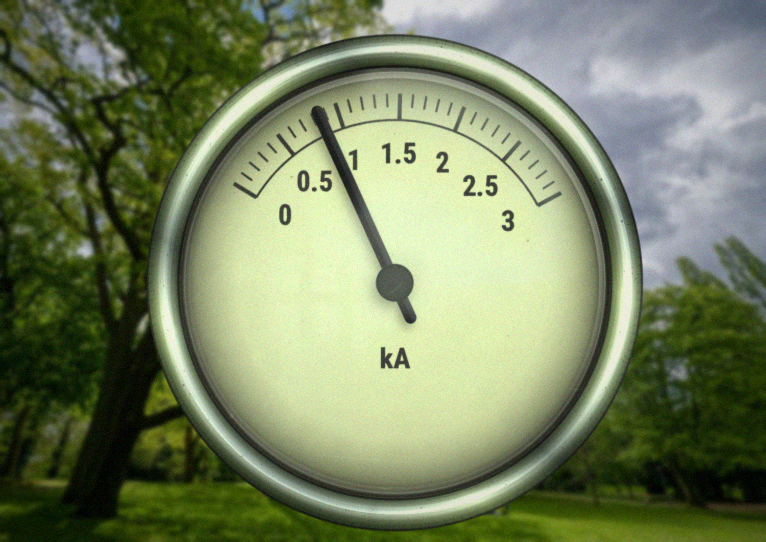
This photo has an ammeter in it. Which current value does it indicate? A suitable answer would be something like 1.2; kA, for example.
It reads 0.85; kA
